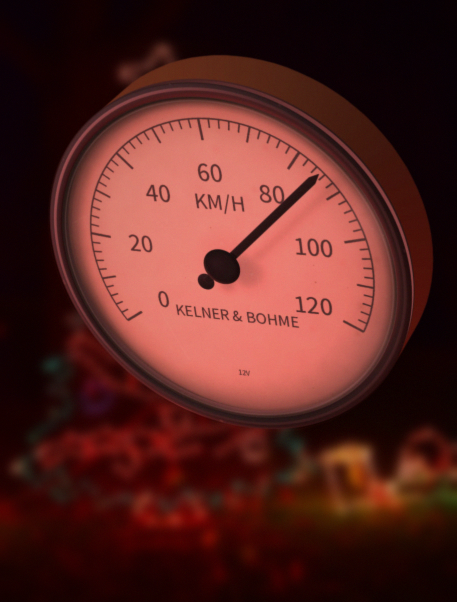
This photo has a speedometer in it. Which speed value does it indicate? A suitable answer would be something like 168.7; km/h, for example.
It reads 85; km/h
